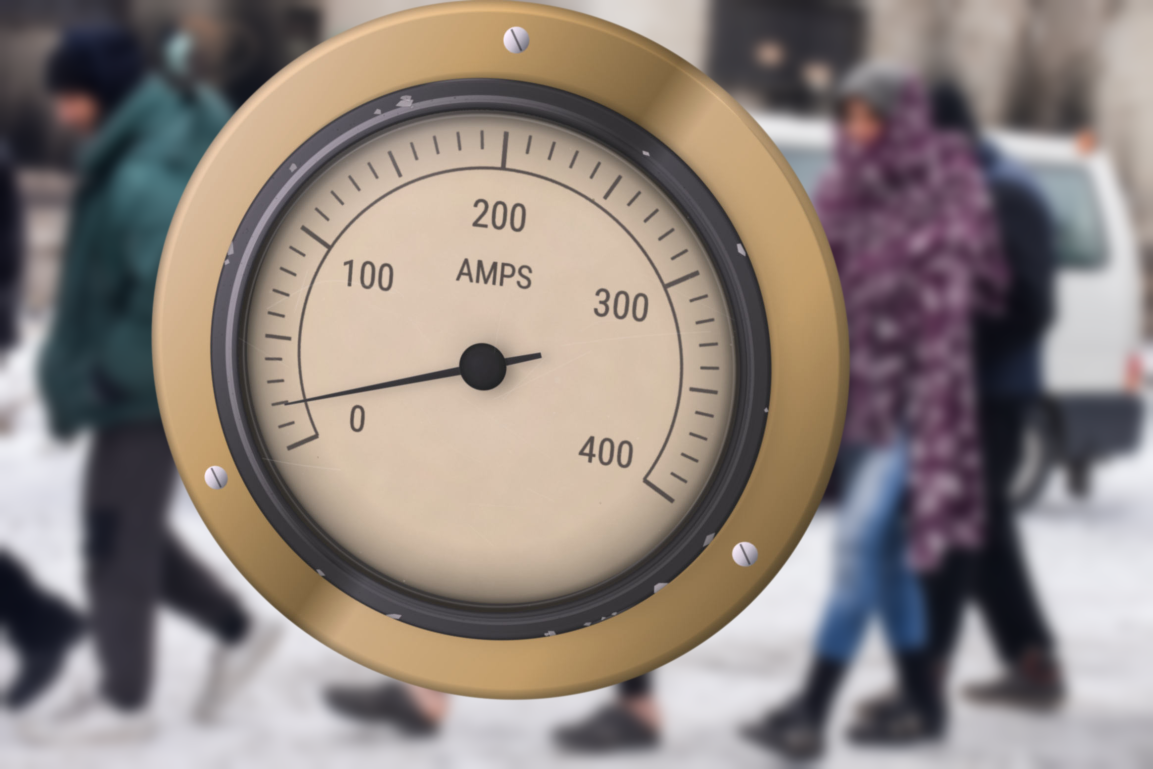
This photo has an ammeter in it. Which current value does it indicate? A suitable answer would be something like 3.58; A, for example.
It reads 20; A
